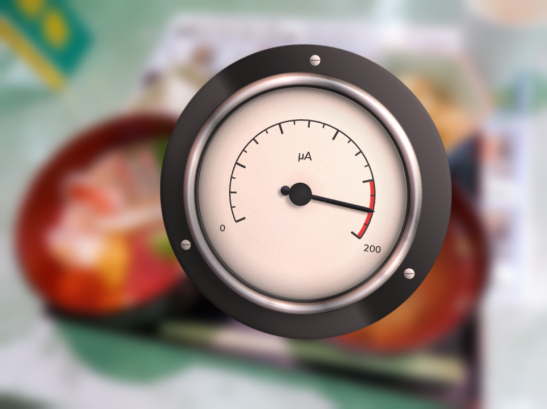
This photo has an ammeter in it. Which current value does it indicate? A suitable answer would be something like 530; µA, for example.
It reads 180; µA
